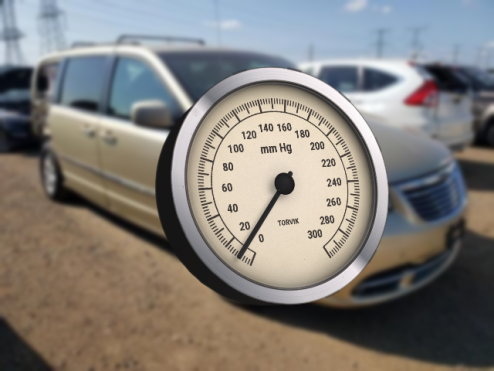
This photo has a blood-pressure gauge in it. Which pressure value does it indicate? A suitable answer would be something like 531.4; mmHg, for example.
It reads 10; mmHg
